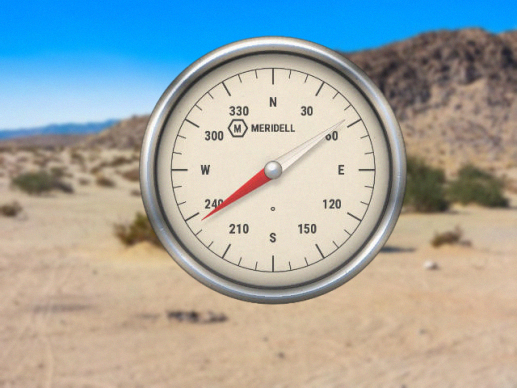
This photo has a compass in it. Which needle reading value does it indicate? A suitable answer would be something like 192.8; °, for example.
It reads 235; °
